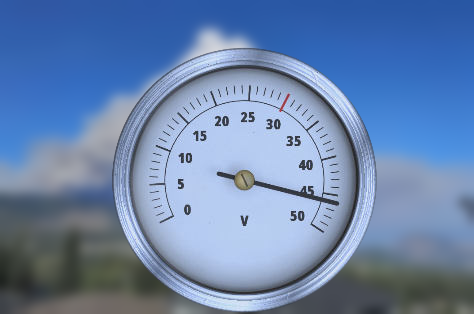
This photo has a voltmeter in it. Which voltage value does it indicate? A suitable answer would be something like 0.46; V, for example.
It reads 46; V
